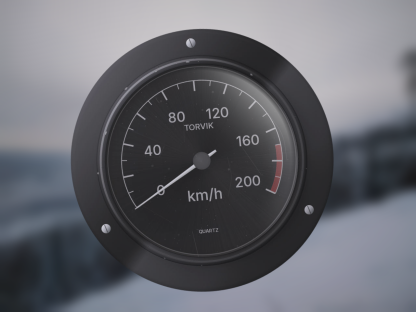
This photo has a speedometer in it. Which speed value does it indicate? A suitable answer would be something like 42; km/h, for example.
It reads 0; km/h
